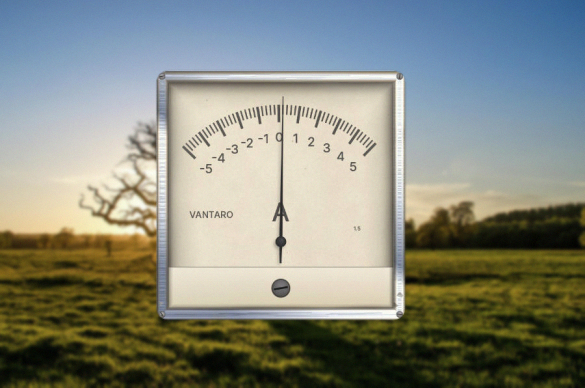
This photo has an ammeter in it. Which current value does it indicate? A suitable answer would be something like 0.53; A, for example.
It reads 0.2; A
